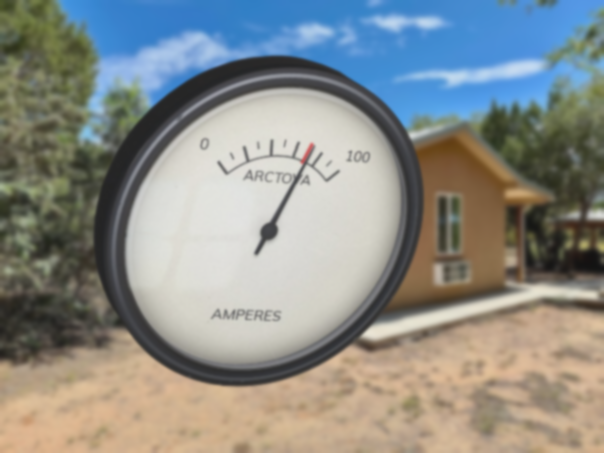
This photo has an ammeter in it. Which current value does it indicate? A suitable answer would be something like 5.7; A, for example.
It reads 70; A
